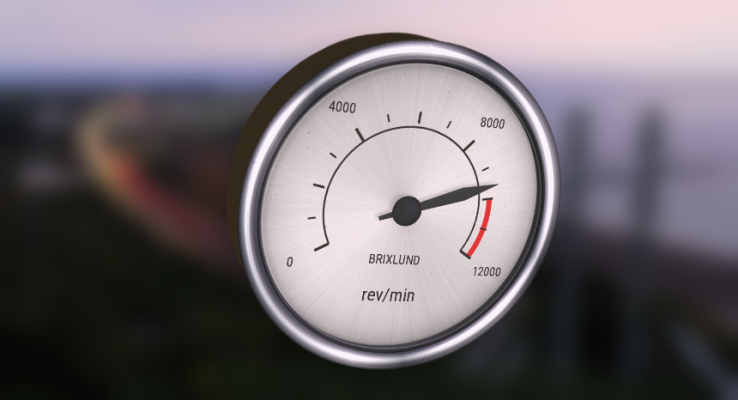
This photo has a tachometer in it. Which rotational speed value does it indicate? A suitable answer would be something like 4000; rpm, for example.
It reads 9500; rpm
